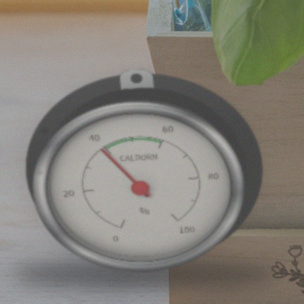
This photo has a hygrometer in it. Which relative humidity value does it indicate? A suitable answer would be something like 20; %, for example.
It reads 40; %
